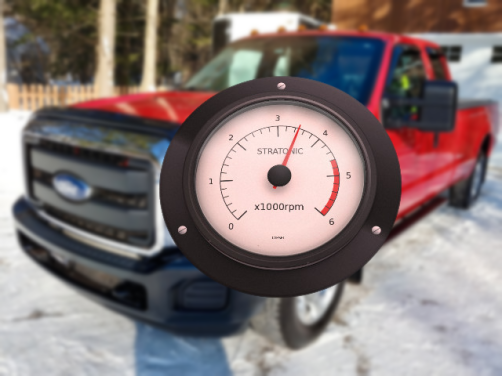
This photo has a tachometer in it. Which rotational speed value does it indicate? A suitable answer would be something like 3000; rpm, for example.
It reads 3500; rpm
